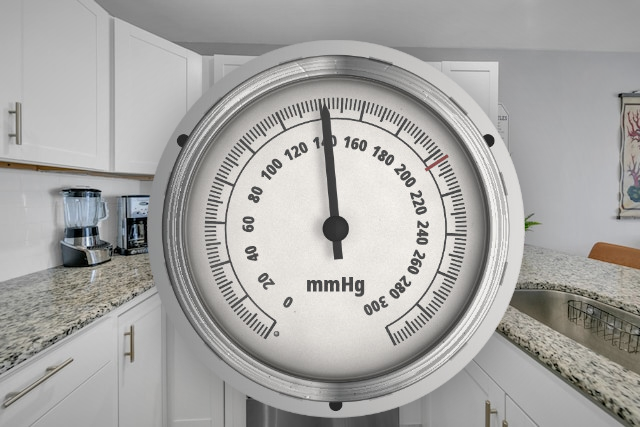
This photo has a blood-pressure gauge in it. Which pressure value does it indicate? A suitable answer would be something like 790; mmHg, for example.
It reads 142; mmHg
